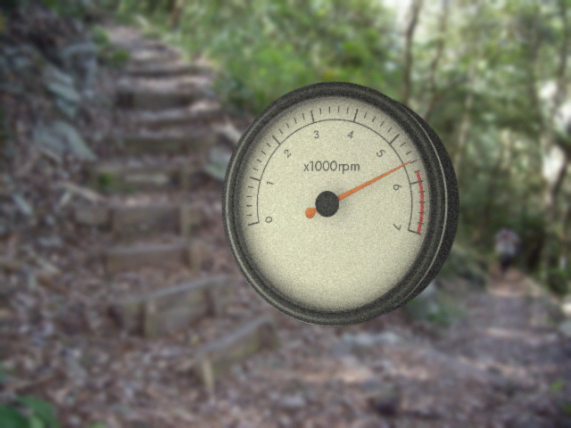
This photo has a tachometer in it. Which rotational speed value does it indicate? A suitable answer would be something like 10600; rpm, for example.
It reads 5600; rpm
